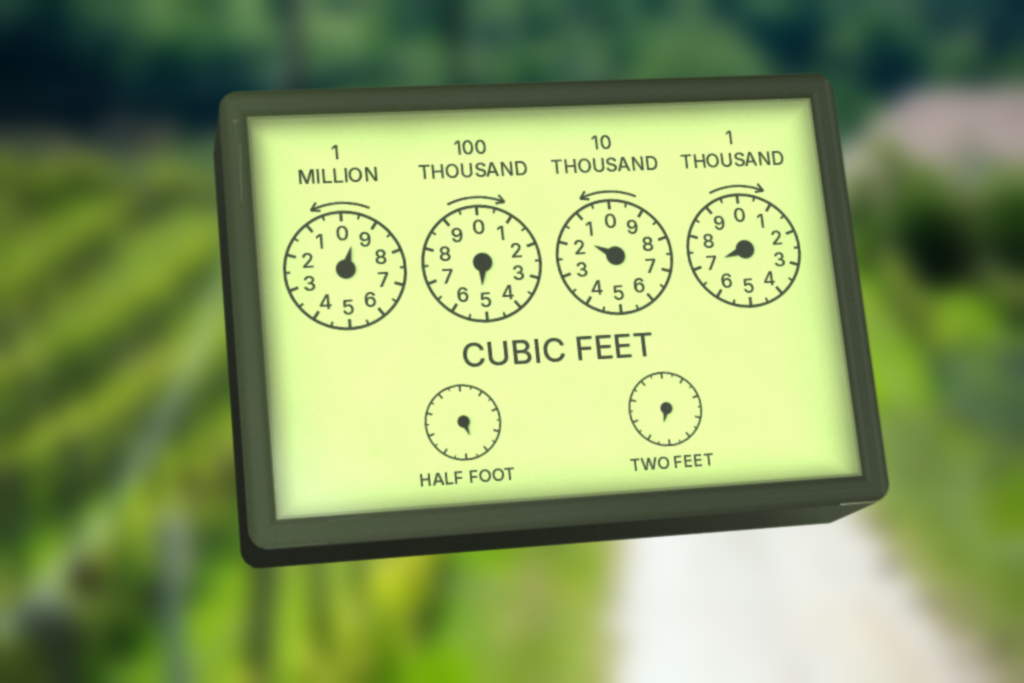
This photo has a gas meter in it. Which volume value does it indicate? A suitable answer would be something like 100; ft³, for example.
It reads 951700; ft³
